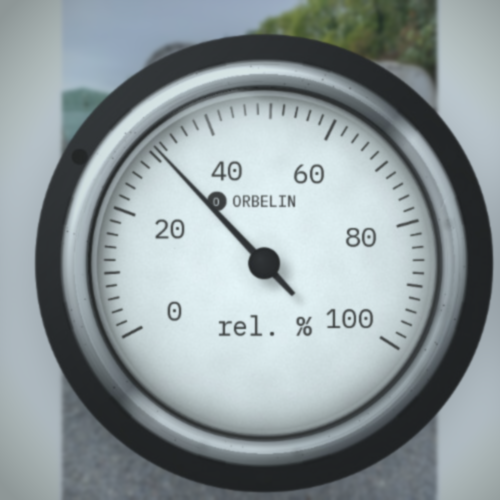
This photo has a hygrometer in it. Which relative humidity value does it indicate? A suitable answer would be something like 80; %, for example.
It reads 31; %
